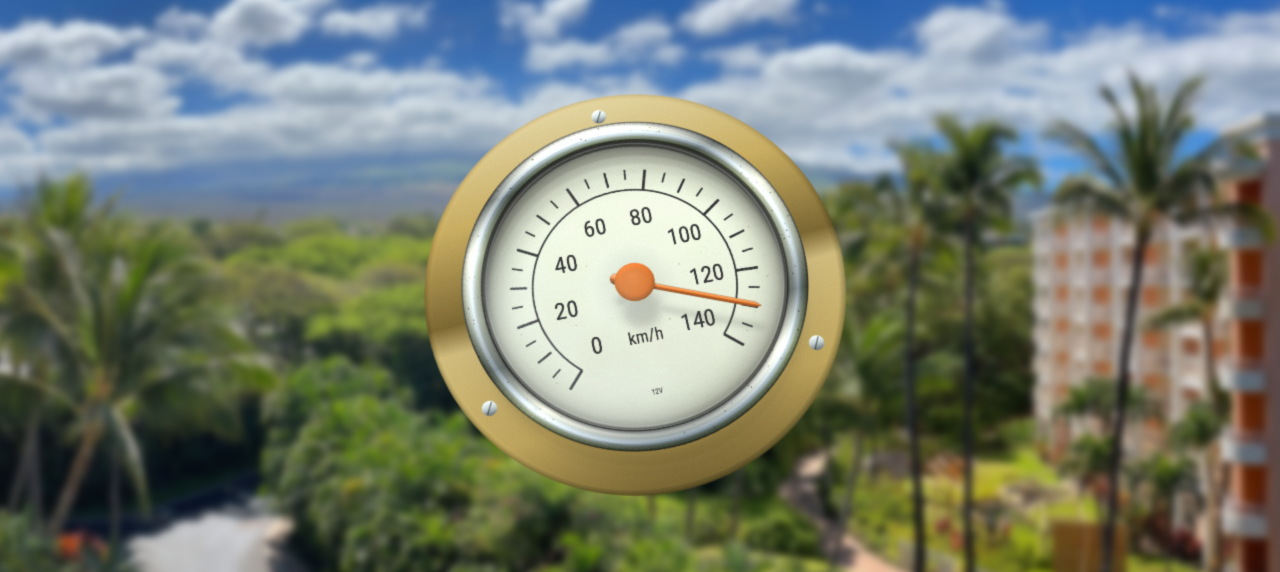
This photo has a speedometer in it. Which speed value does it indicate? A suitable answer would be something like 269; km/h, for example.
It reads 130; km/h
